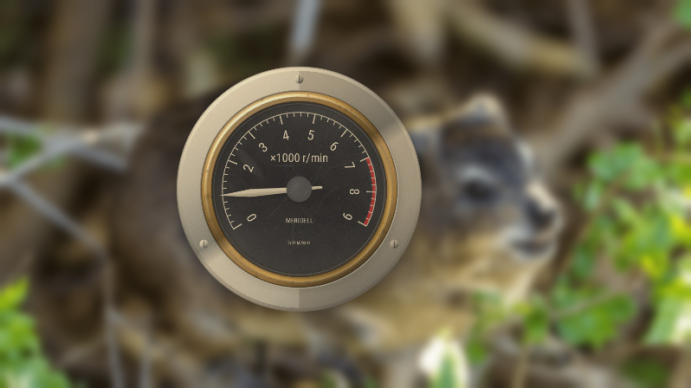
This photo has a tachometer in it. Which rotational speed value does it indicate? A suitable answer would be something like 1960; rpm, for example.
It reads 1000; rpm
